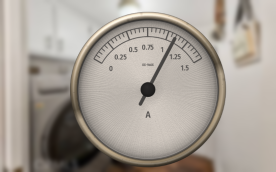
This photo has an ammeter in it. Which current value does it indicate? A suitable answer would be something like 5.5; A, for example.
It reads 1.1; A
